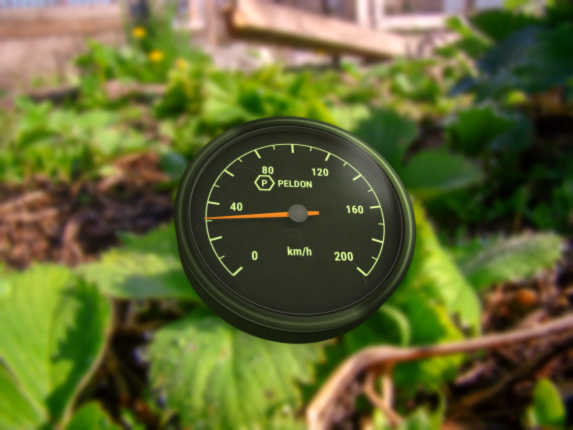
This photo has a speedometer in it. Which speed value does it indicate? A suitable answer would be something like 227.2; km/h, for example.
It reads 30; km/h
